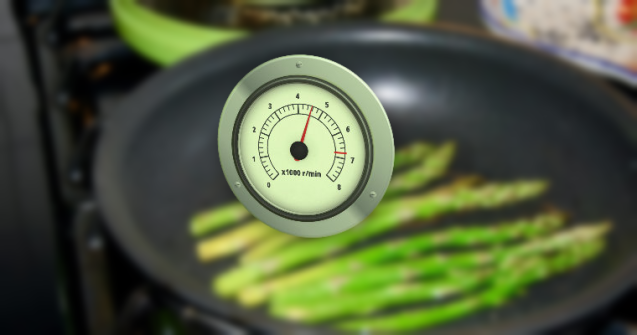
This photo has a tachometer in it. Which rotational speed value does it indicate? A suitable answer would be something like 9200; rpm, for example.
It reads 4600; rpm
